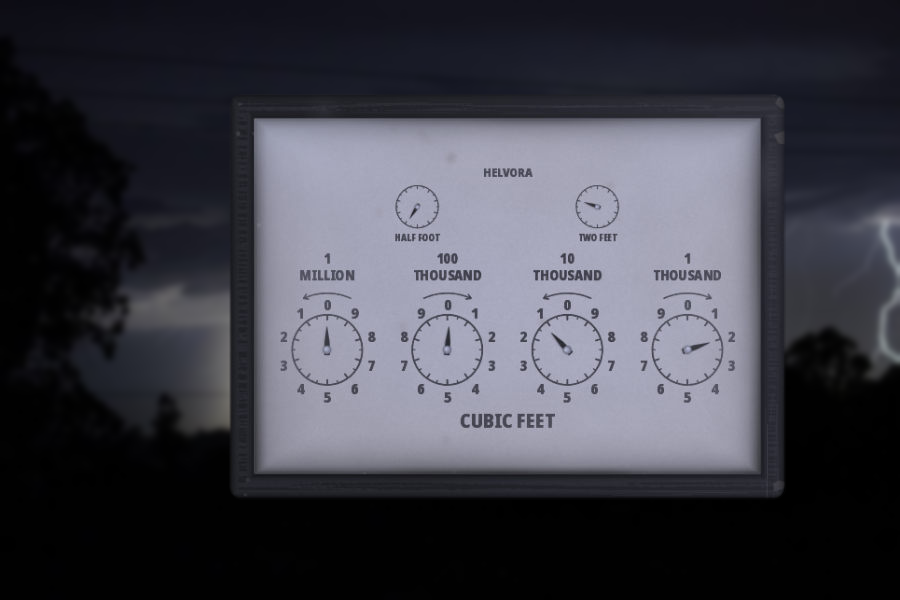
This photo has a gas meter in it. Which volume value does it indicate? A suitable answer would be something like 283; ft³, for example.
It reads 1200; ft³
